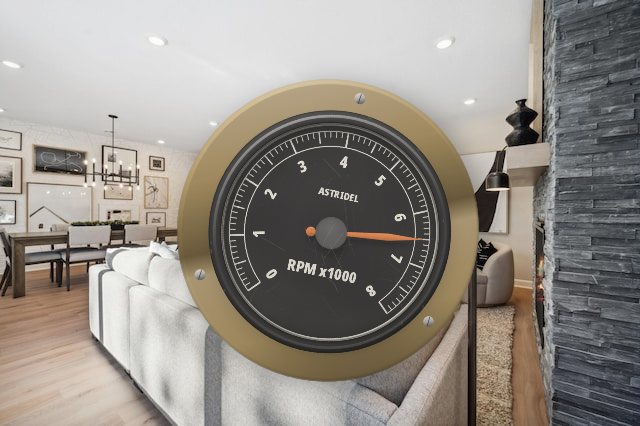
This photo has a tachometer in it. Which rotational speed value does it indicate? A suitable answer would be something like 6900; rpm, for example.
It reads 6500; rpm
